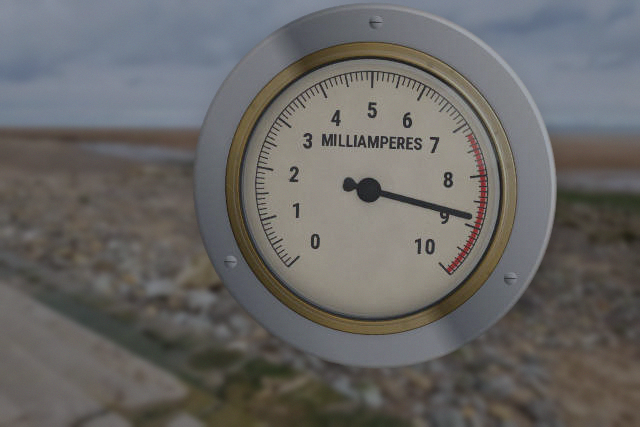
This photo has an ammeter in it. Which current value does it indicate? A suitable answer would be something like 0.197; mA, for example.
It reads 8.8; mA
